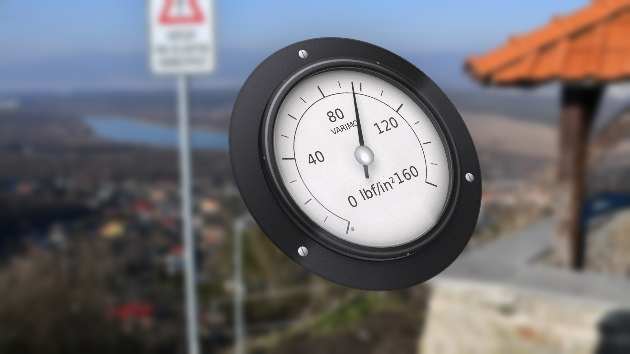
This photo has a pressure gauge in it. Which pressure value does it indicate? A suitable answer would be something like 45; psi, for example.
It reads 95; psi
